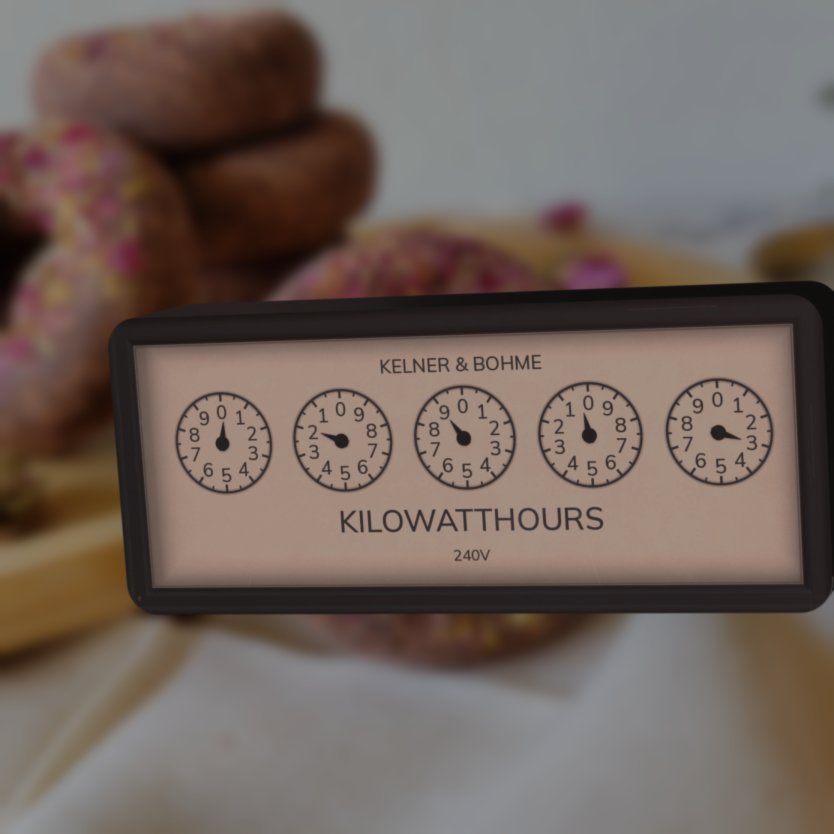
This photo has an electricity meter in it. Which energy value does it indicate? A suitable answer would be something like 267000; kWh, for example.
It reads 1903; kWh
